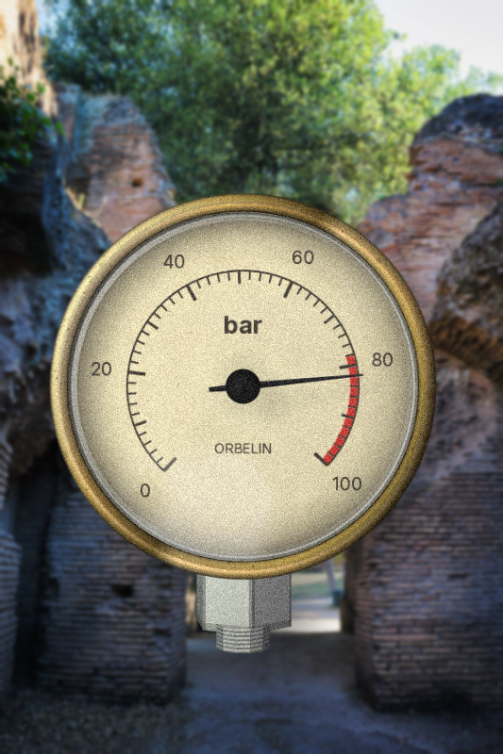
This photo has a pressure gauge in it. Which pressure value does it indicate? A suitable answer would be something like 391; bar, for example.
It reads 82; bar
